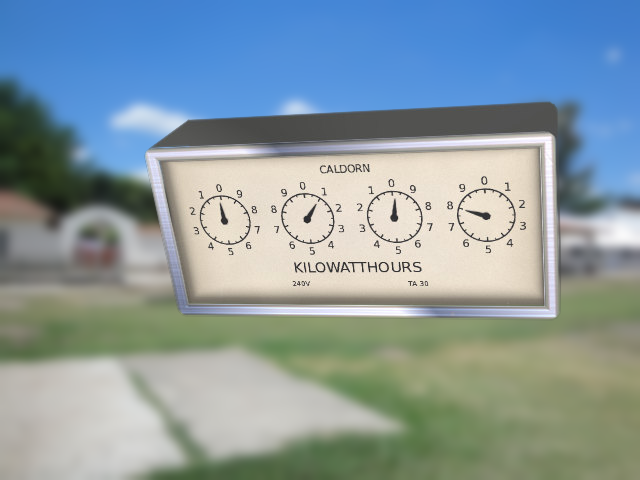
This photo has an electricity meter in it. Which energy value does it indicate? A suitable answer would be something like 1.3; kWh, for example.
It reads 98; kWh
